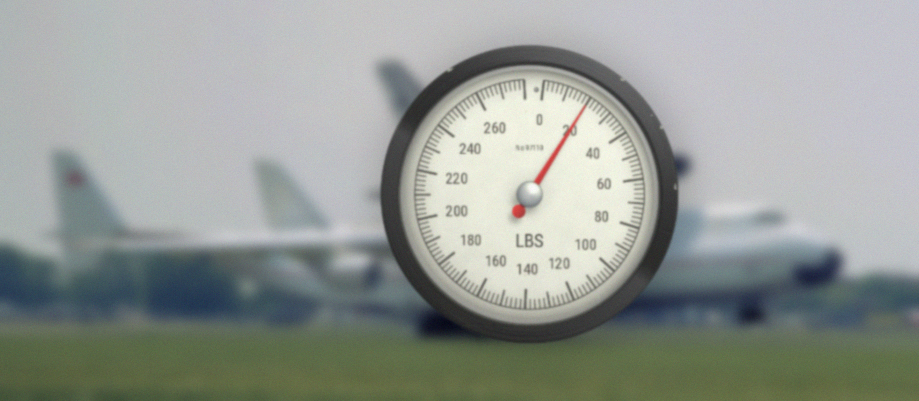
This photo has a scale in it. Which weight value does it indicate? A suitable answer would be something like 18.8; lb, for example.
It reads 20; lb
